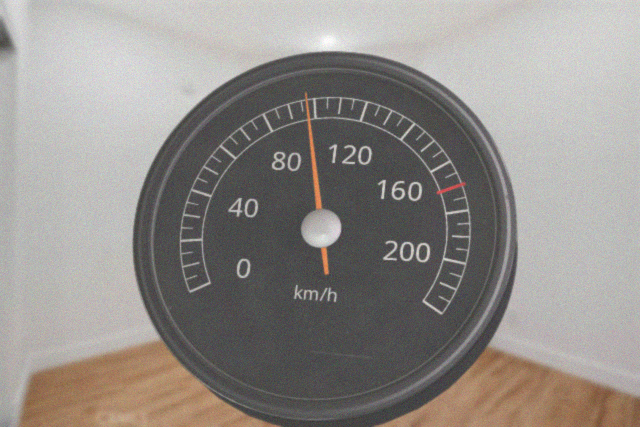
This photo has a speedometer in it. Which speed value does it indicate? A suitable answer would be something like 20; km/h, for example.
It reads 97.5; km/h
